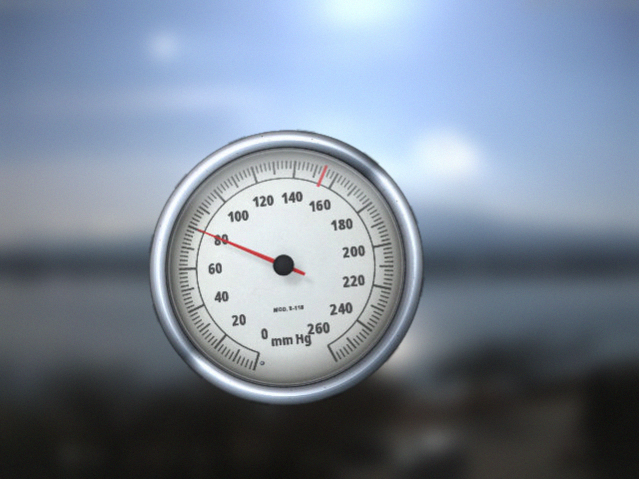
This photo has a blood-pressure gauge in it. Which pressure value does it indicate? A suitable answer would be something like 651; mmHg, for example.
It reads 80; mmHg
